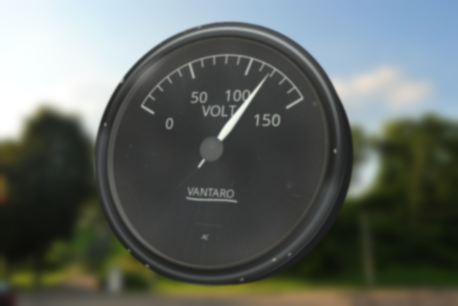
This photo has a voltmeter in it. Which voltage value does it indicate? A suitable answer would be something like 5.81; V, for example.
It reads 120; V
